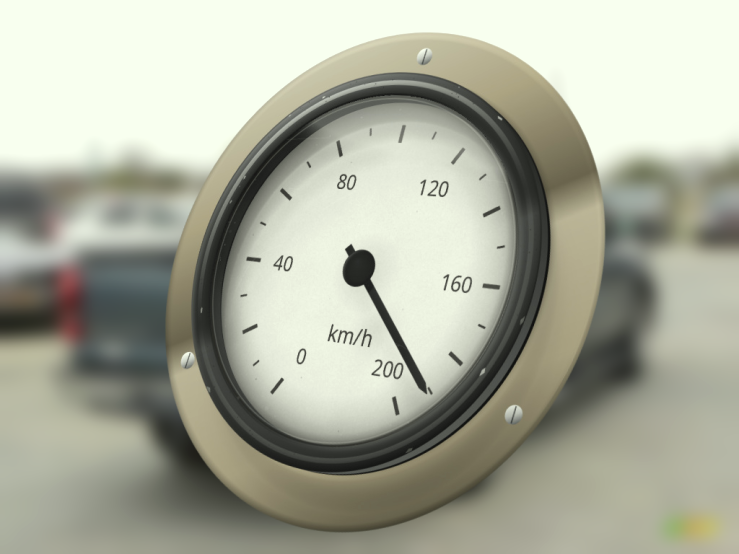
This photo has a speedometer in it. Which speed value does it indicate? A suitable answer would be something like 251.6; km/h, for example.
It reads 190; km/h
